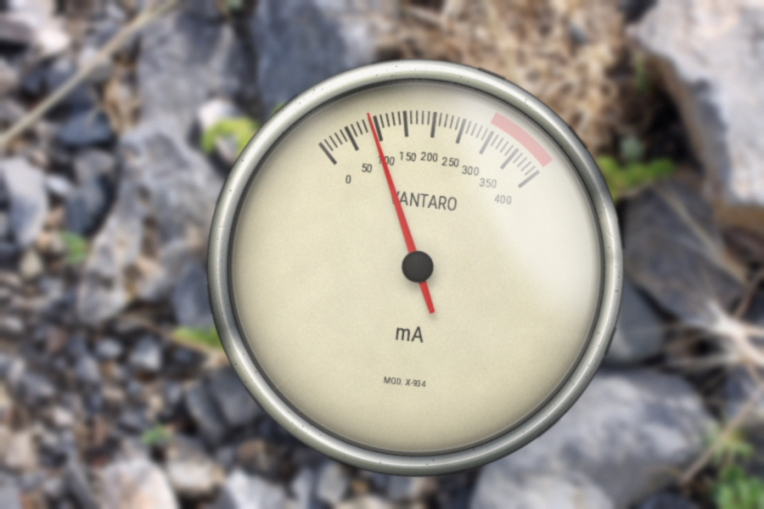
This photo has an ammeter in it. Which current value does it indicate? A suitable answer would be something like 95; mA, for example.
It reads 90; mA
